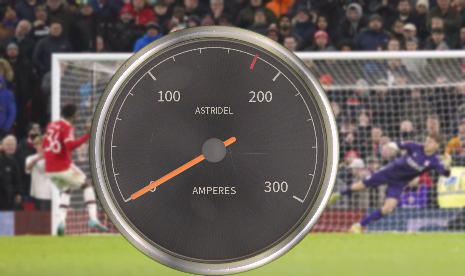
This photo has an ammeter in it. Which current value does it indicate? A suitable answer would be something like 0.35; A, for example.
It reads 0; A
